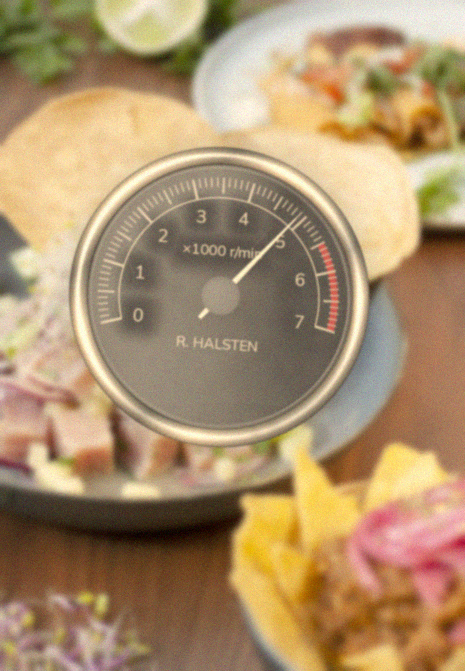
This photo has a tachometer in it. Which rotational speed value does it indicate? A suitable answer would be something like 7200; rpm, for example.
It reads 4900; rpm
